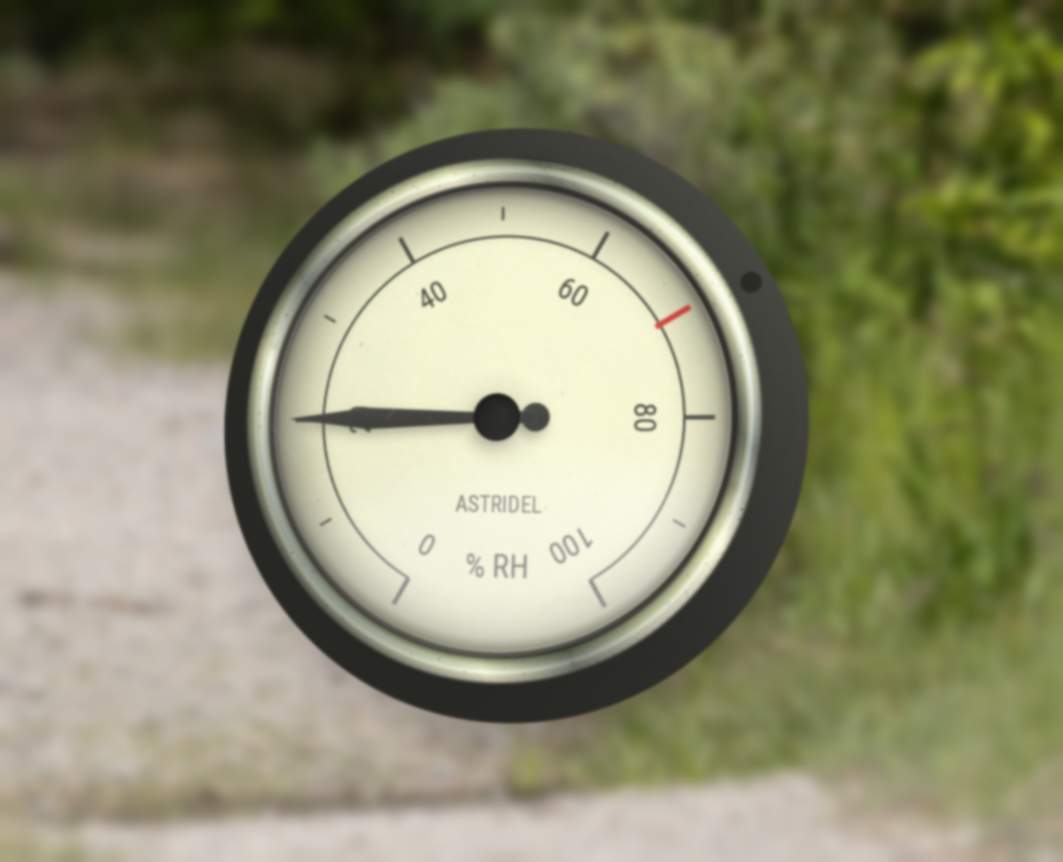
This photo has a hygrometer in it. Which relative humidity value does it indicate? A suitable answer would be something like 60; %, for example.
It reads 20; %
